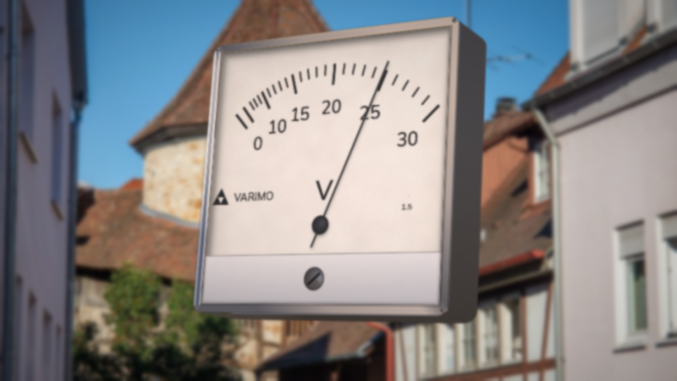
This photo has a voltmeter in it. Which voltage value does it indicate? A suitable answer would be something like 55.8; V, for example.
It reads 25; V
